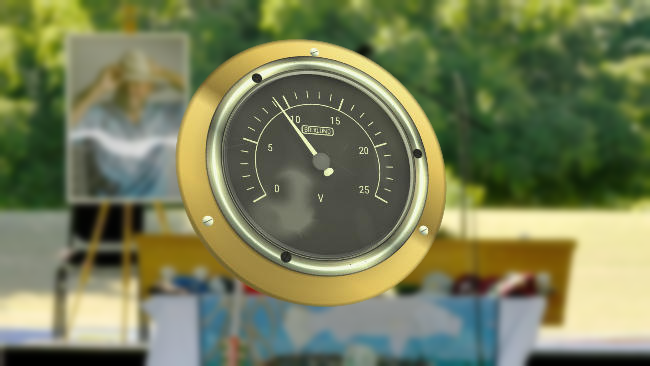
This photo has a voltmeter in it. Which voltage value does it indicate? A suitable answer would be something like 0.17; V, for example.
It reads 9; V
